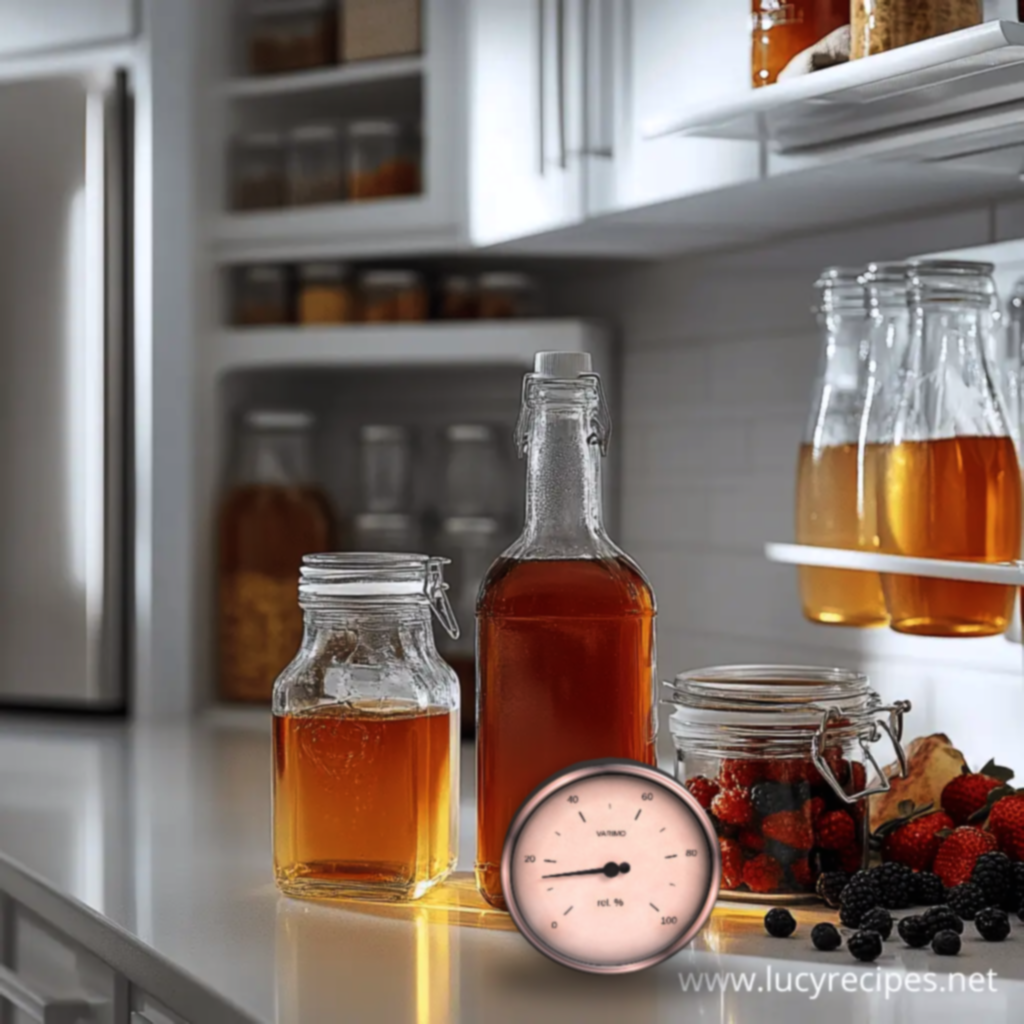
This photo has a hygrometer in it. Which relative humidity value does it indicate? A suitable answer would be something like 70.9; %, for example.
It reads 15; %
